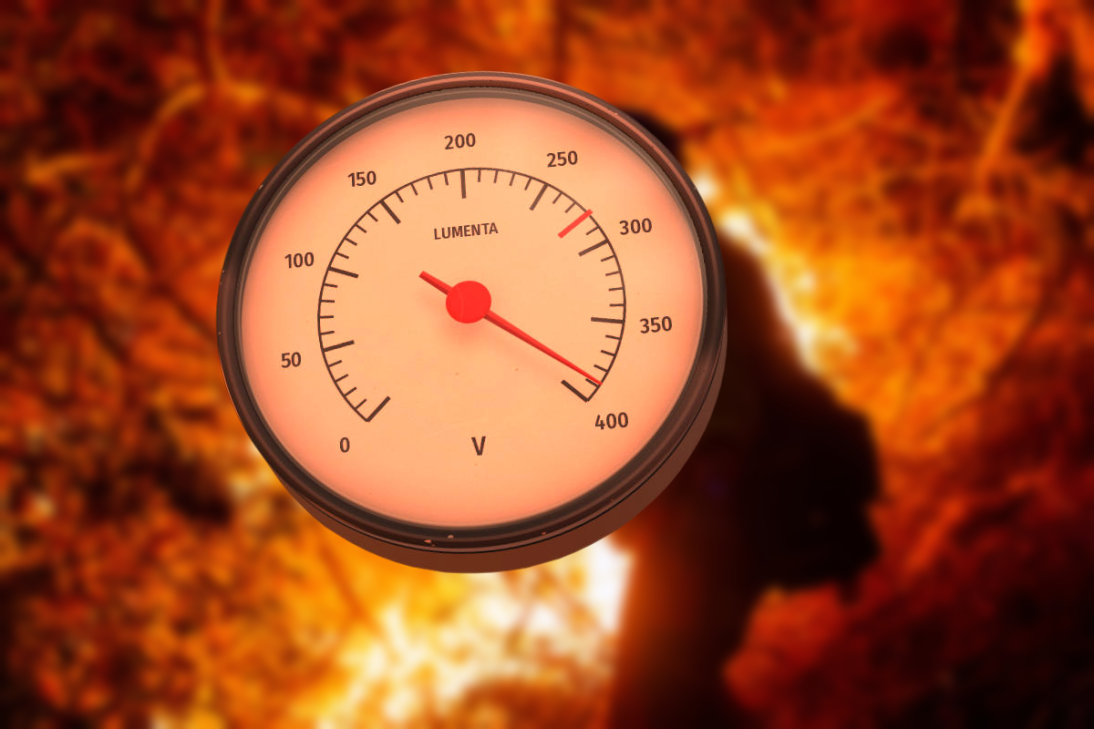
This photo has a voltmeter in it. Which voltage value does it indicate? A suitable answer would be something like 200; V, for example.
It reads 390; V
